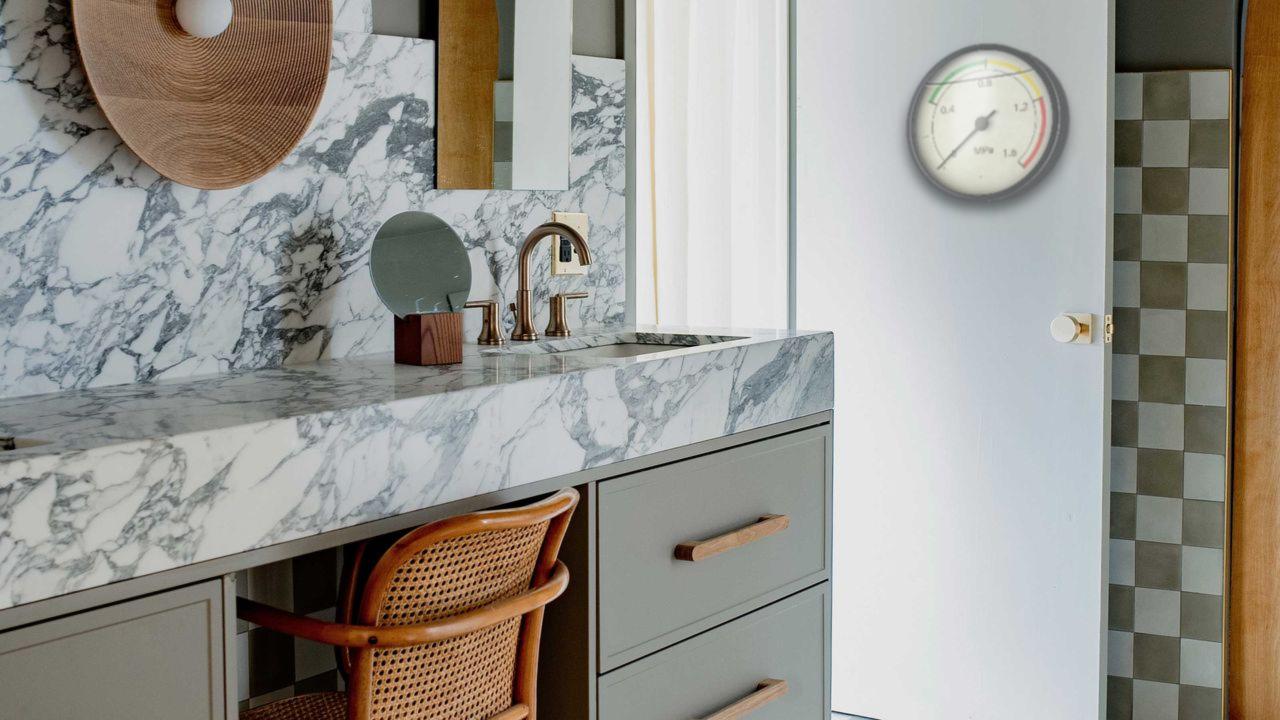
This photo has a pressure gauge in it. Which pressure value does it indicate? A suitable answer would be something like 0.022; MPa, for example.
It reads 0; MPa
